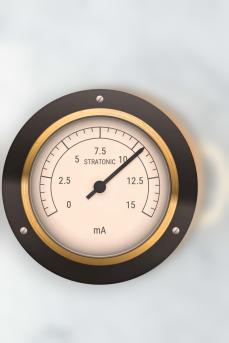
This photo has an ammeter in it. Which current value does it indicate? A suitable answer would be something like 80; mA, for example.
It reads 10.5; mA
